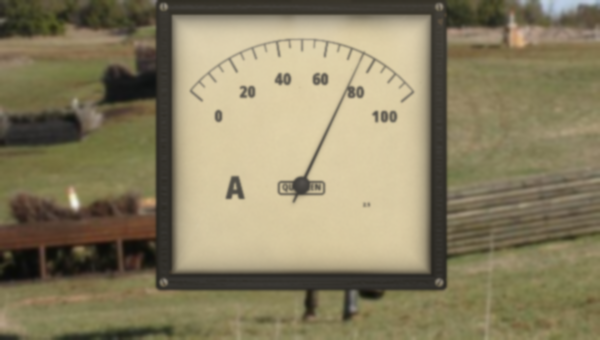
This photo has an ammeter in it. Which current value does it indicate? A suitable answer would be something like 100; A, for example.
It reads 75; A
